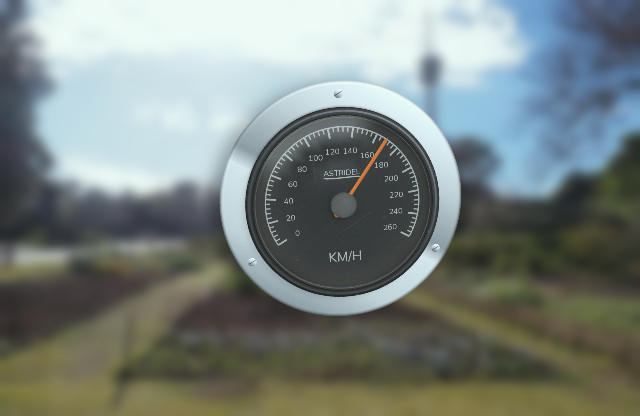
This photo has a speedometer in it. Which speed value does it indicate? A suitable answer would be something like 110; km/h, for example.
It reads 168; km/h
